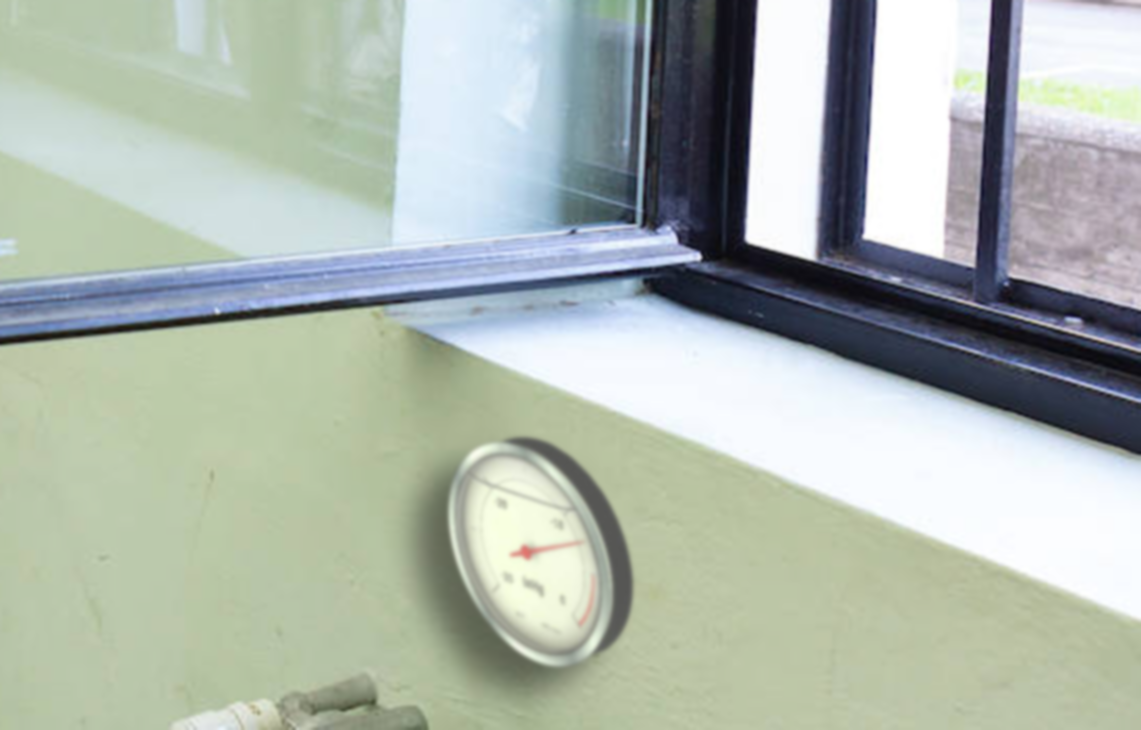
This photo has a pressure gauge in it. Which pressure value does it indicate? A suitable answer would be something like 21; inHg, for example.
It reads -7.5; inHg
